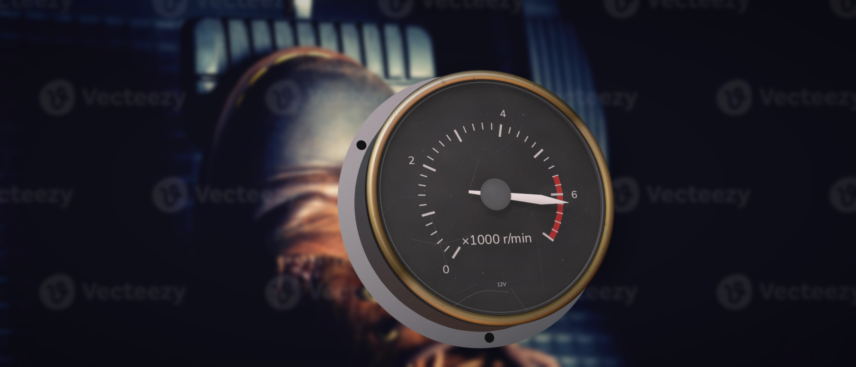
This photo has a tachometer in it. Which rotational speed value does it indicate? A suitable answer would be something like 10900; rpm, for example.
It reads 6200; rpm
